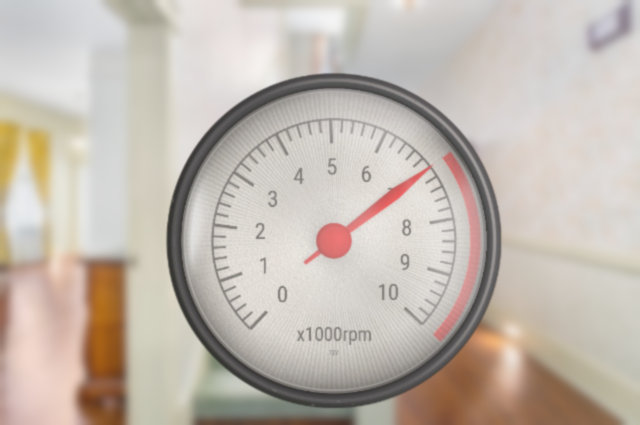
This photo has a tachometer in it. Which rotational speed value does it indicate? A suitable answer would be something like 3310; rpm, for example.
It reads 7000; rpm
